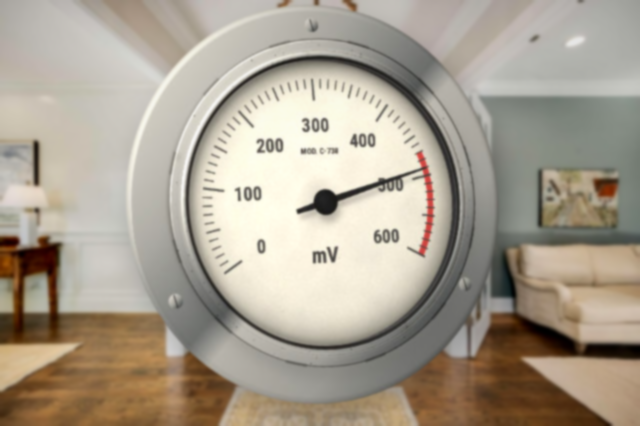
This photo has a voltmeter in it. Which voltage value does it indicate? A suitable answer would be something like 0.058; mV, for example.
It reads 490; mV
